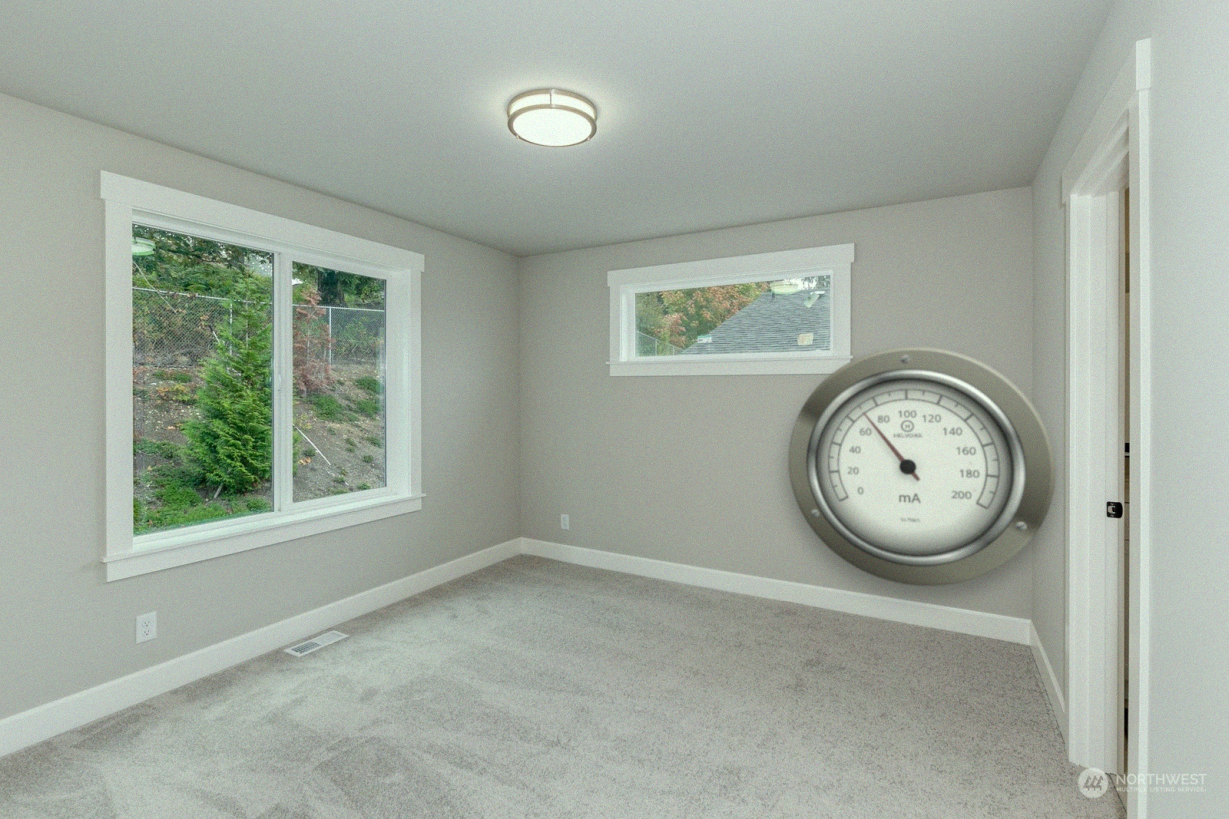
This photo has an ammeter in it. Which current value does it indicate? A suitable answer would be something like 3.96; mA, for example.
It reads 70; mA
